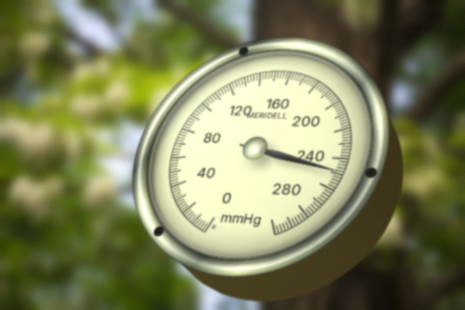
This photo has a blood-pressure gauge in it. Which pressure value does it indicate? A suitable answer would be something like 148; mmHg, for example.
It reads 250; mmHg
